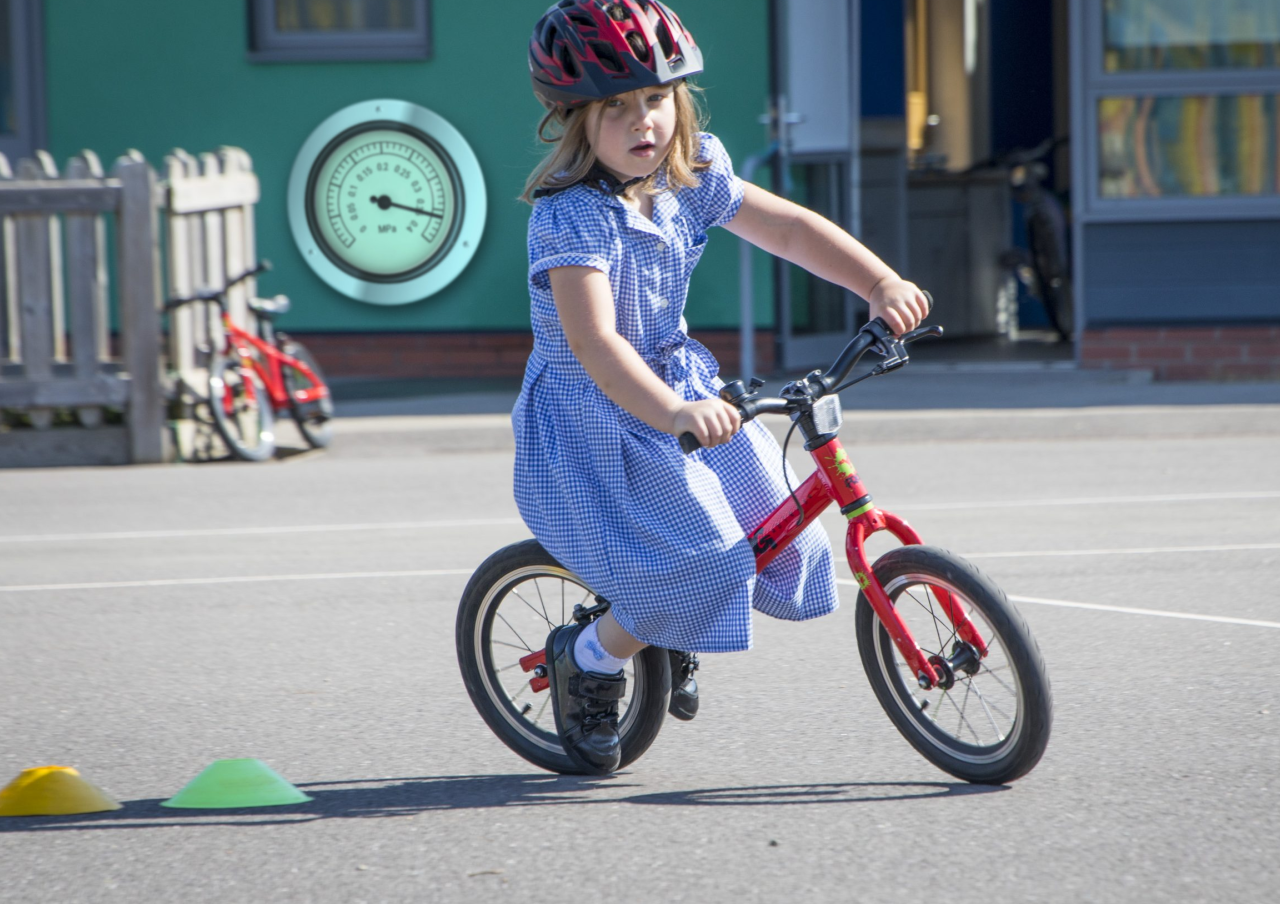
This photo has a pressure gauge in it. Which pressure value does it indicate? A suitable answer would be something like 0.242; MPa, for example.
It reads 0.36; MPa
